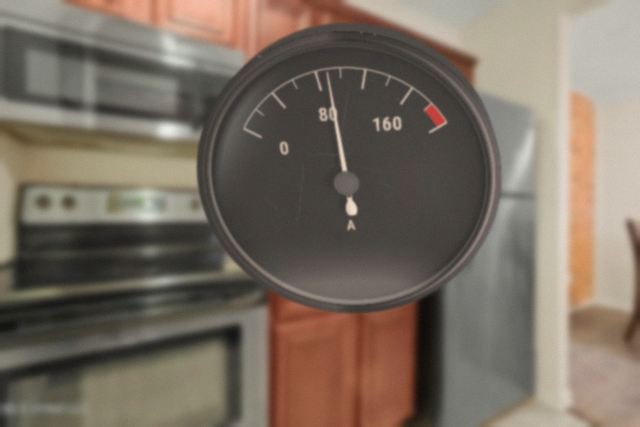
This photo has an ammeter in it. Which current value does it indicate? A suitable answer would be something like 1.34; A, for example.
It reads 90; A
